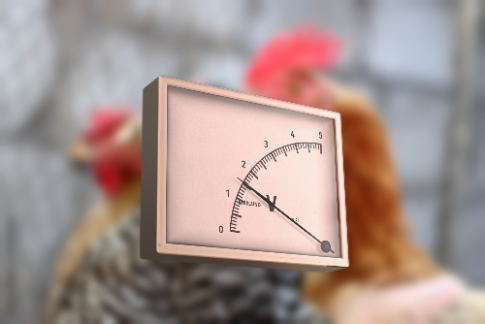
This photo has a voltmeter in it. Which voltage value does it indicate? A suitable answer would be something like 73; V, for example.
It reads 1.5; V
